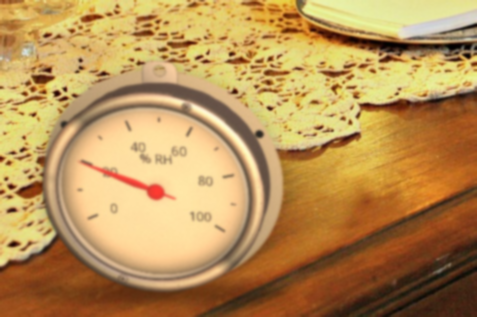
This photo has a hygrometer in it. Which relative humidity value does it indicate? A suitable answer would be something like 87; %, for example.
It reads 20; %
